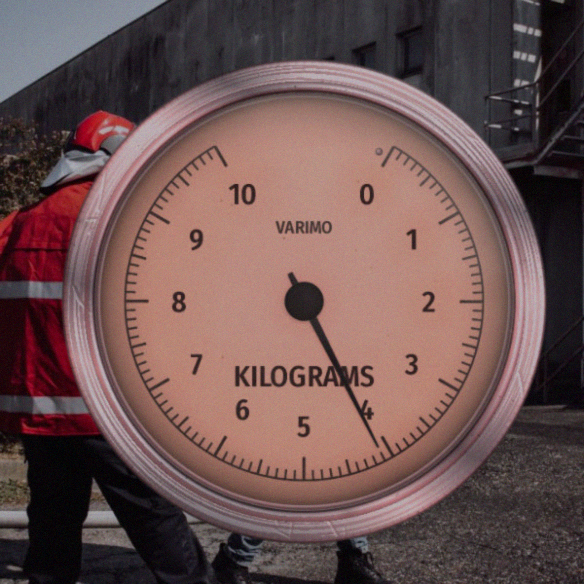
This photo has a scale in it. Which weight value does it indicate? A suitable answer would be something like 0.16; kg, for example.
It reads 4.1; kg
